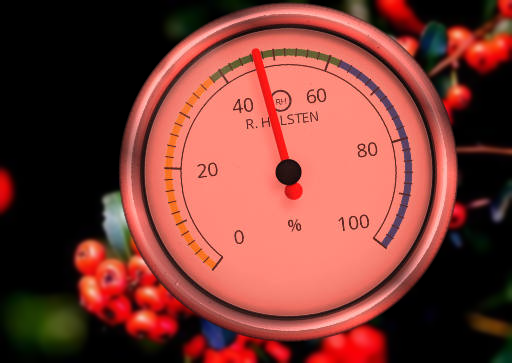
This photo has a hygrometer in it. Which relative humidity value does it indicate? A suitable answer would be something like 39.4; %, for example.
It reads 47; %
